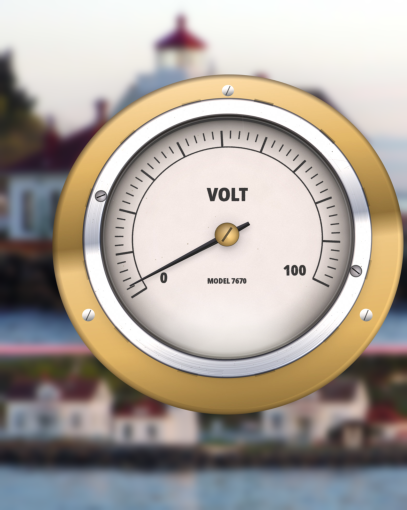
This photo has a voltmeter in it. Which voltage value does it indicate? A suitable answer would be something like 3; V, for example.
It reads 2; V
